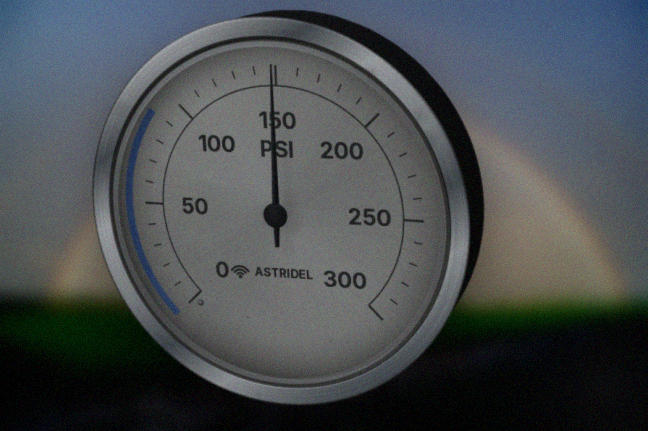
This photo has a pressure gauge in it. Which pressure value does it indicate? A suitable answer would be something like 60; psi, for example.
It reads 150; psi
